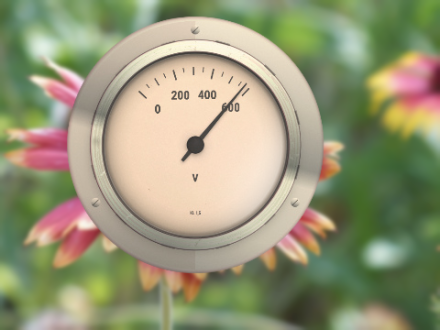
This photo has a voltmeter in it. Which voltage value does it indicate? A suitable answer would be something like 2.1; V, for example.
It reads 575; V
